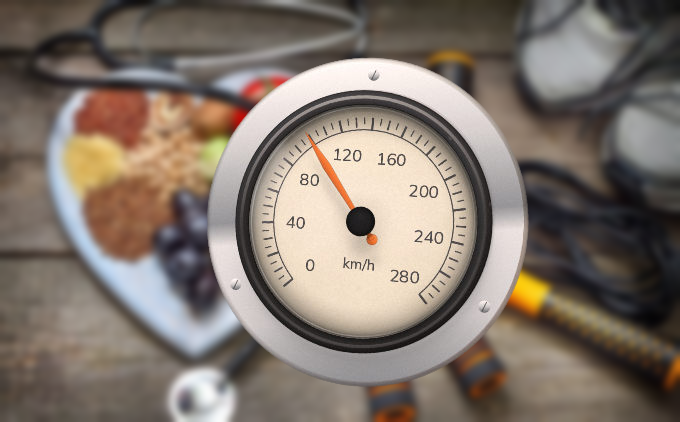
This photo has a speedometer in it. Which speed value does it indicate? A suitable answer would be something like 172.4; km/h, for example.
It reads 100; km/h
